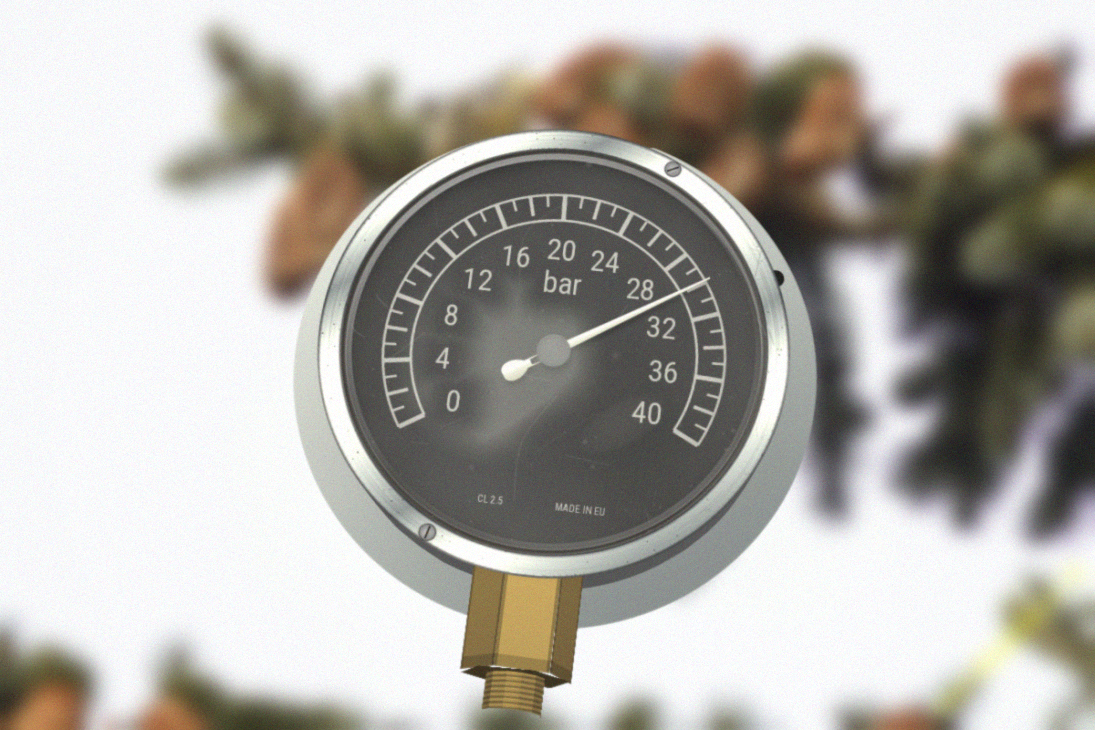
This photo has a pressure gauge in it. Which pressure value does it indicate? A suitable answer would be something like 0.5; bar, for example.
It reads 30; bar
